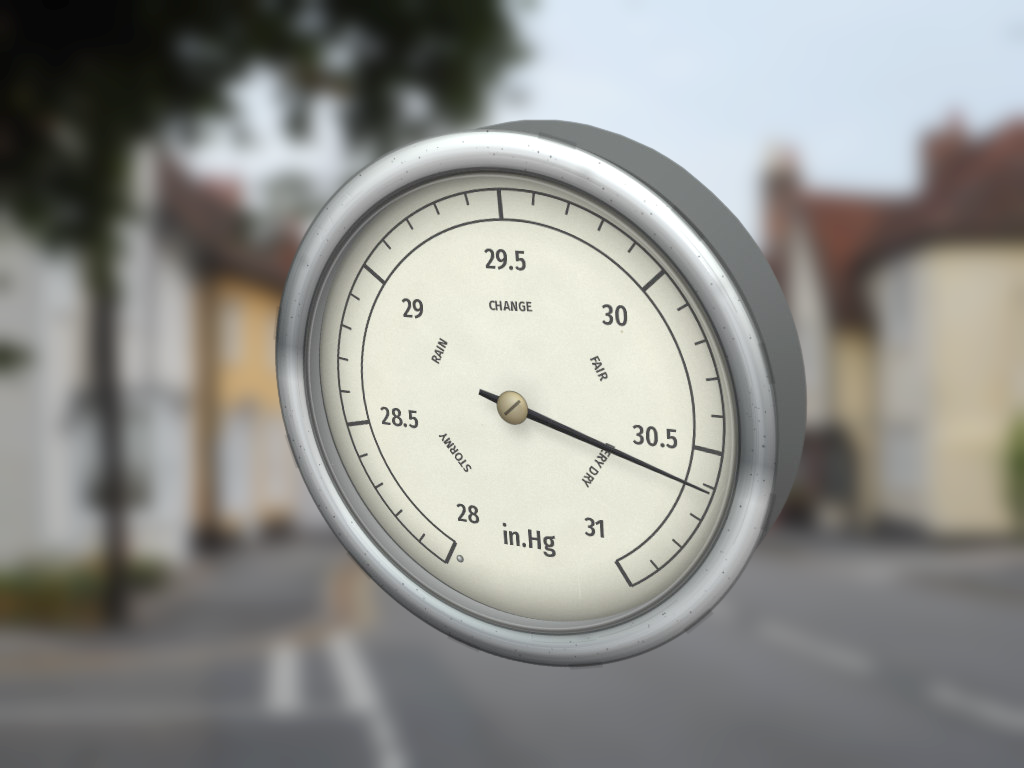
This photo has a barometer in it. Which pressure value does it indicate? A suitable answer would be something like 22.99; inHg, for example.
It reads 30.6; inHg
